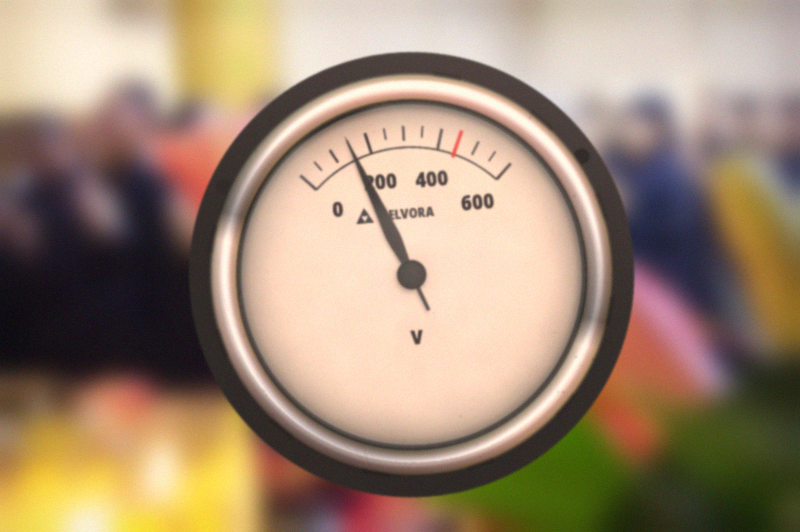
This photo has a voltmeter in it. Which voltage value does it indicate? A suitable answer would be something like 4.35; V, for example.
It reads 150; V
